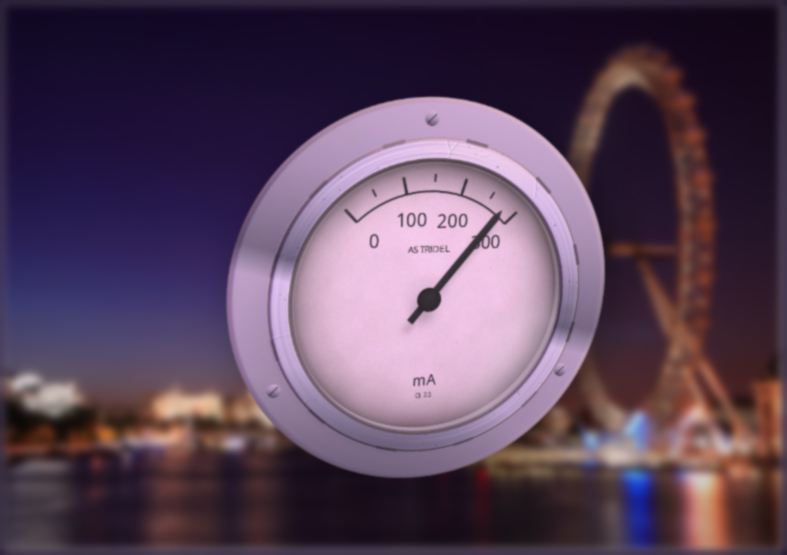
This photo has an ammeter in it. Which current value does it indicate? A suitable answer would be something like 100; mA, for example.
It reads 275; mA
